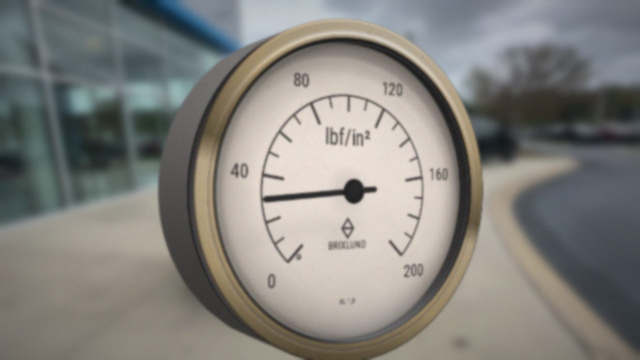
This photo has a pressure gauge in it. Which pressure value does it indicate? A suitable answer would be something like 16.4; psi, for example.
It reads 30; psi
